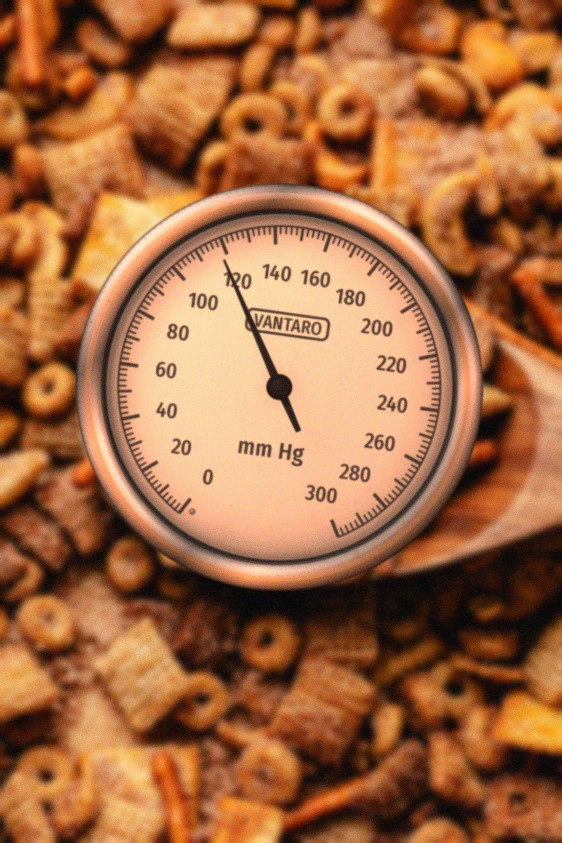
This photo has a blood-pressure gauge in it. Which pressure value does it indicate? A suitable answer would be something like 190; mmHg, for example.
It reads 118; mmHg
